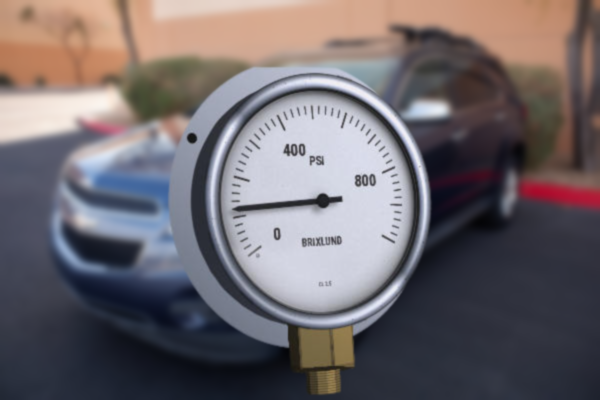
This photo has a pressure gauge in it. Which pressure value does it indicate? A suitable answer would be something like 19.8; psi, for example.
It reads 120; psi
